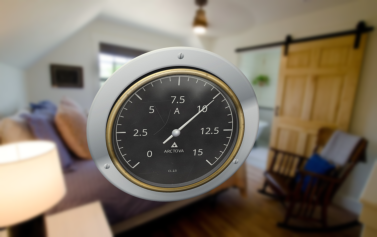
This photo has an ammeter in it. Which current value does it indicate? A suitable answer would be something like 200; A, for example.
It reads 10; A
